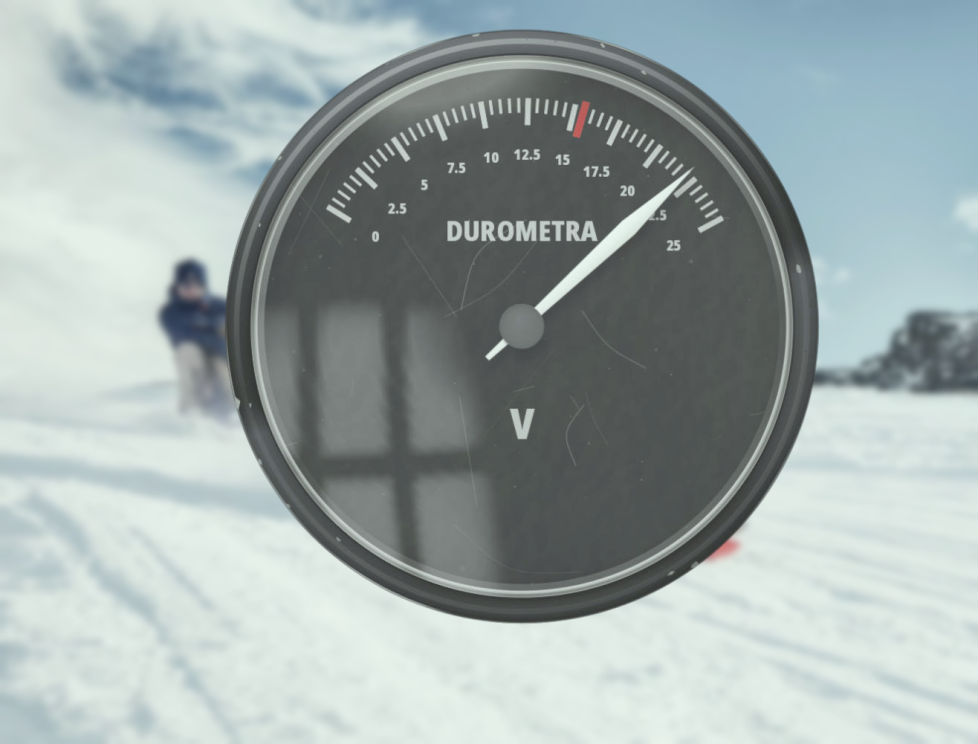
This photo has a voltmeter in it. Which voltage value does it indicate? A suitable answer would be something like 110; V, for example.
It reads 22; V
